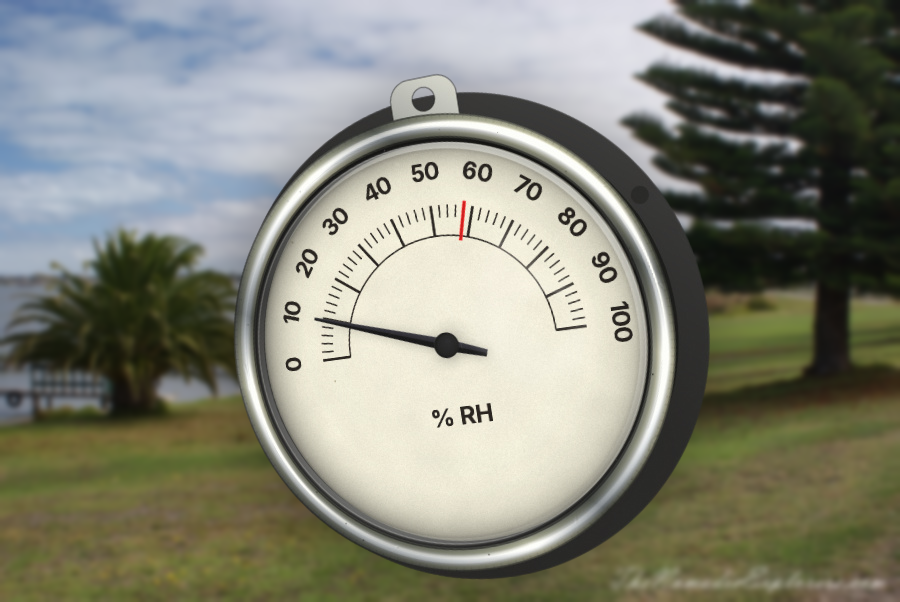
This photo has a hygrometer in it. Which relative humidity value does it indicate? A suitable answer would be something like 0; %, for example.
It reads 10; %
